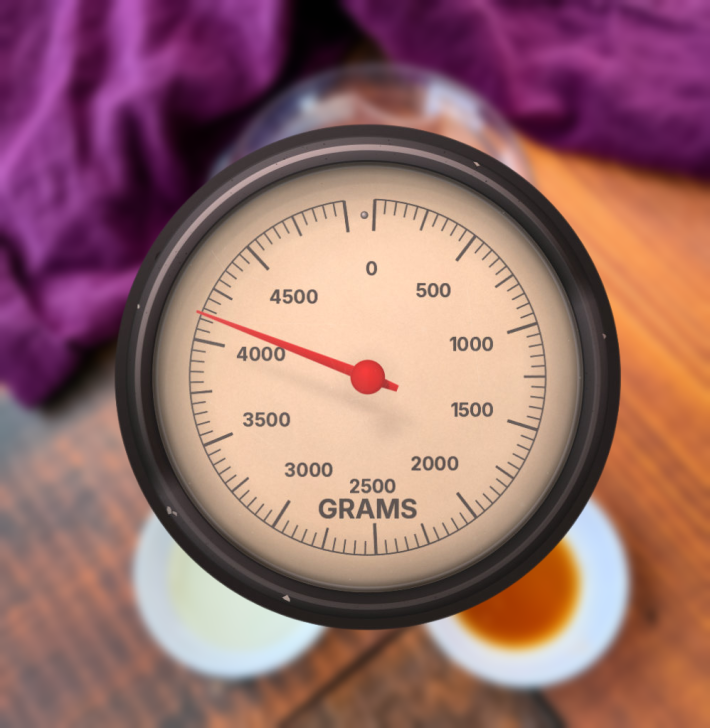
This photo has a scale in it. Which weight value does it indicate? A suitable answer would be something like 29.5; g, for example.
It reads 4125; g
